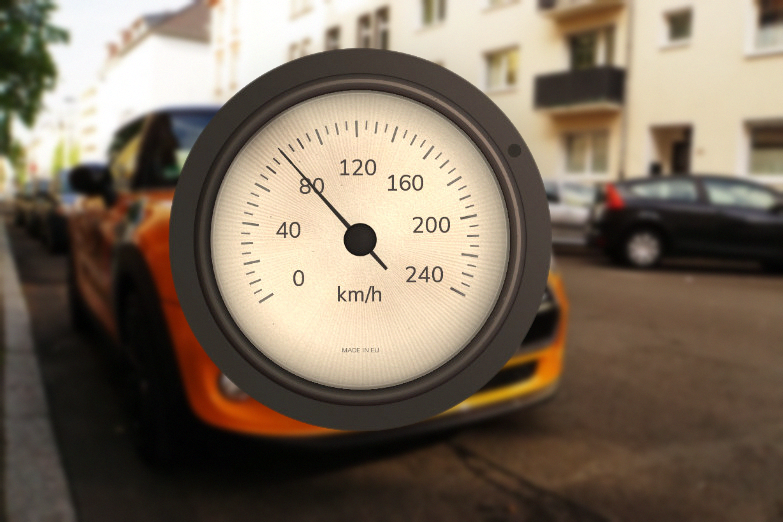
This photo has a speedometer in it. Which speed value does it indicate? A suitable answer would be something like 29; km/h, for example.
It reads 80; km/h
